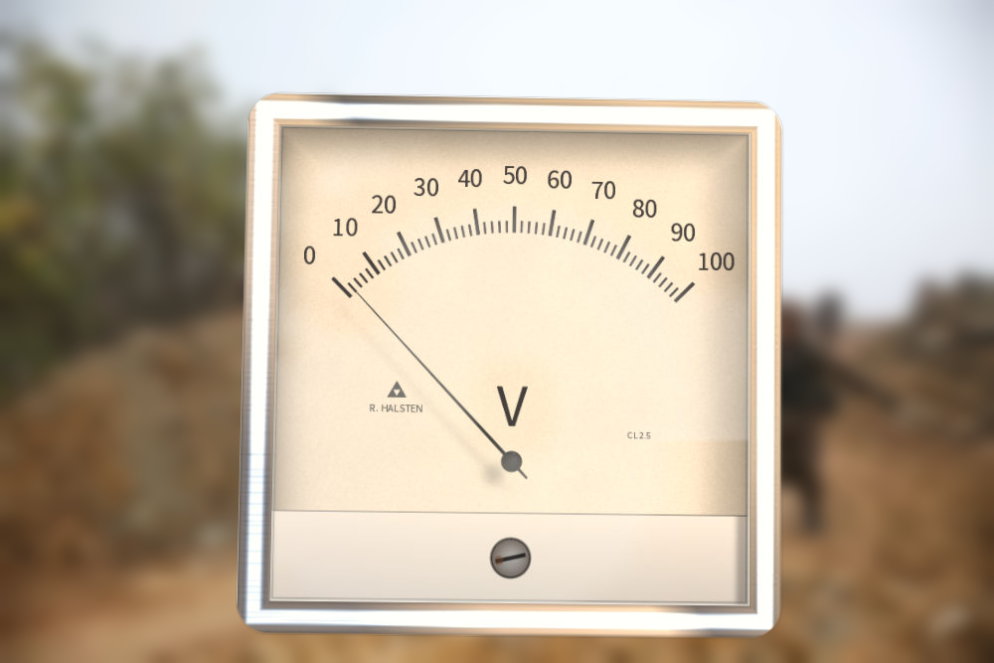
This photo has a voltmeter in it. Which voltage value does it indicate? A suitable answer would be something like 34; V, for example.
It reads 2; V
